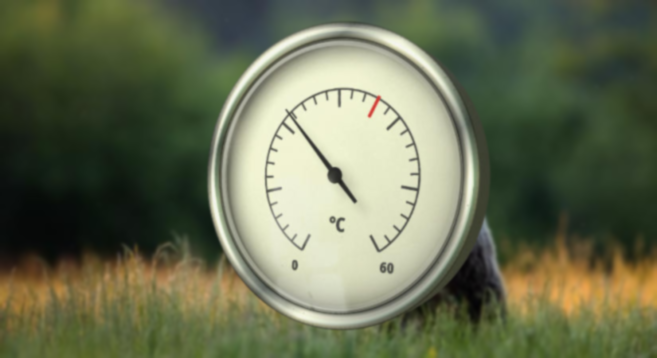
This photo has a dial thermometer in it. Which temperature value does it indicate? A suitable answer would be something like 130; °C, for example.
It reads 22; °C
